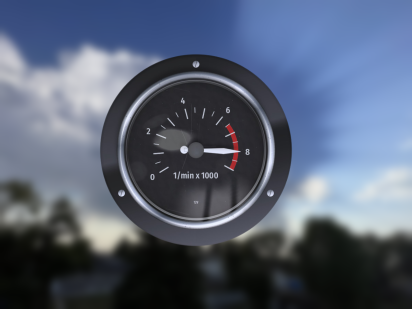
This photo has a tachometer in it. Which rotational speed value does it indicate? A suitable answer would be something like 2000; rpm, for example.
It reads 8000; rpm
